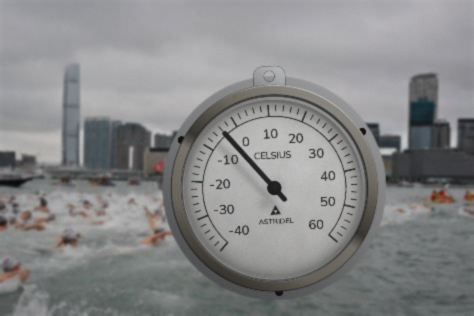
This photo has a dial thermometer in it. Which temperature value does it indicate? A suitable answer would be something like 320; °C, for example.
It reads -4; °C
